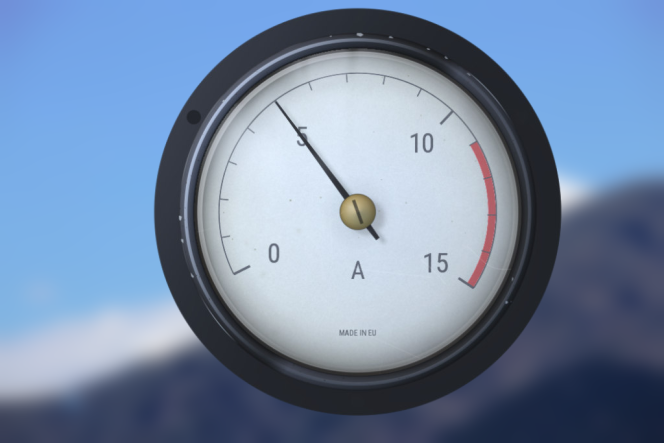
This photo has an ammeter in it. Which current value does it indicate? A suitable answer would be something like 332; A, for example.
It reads 5; A
